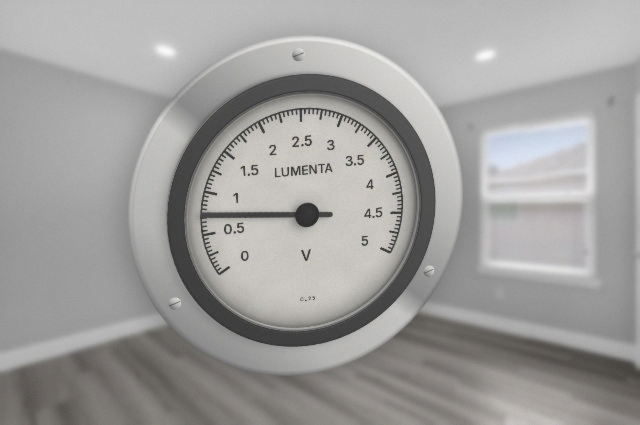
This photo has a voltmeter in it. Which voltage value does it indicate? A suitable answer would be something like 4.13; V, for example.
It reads 0.75; V
